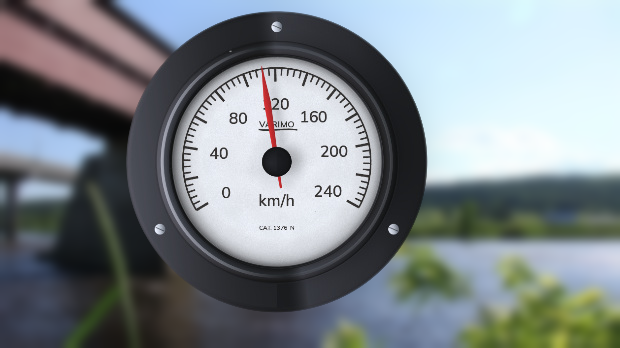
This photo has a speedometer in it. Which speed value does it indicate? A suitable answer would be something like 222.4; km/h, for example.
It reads 112; km/h
